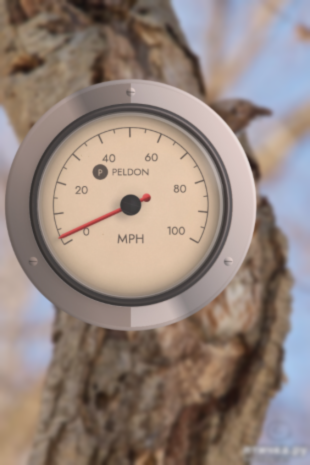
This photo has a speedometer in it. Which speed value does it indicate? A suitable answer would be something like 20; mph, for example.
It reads 2.5; mph
